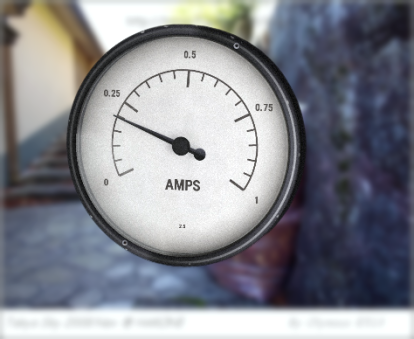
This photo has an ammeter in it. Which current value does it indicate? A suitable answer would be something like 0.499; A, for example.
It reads 0.2; A
